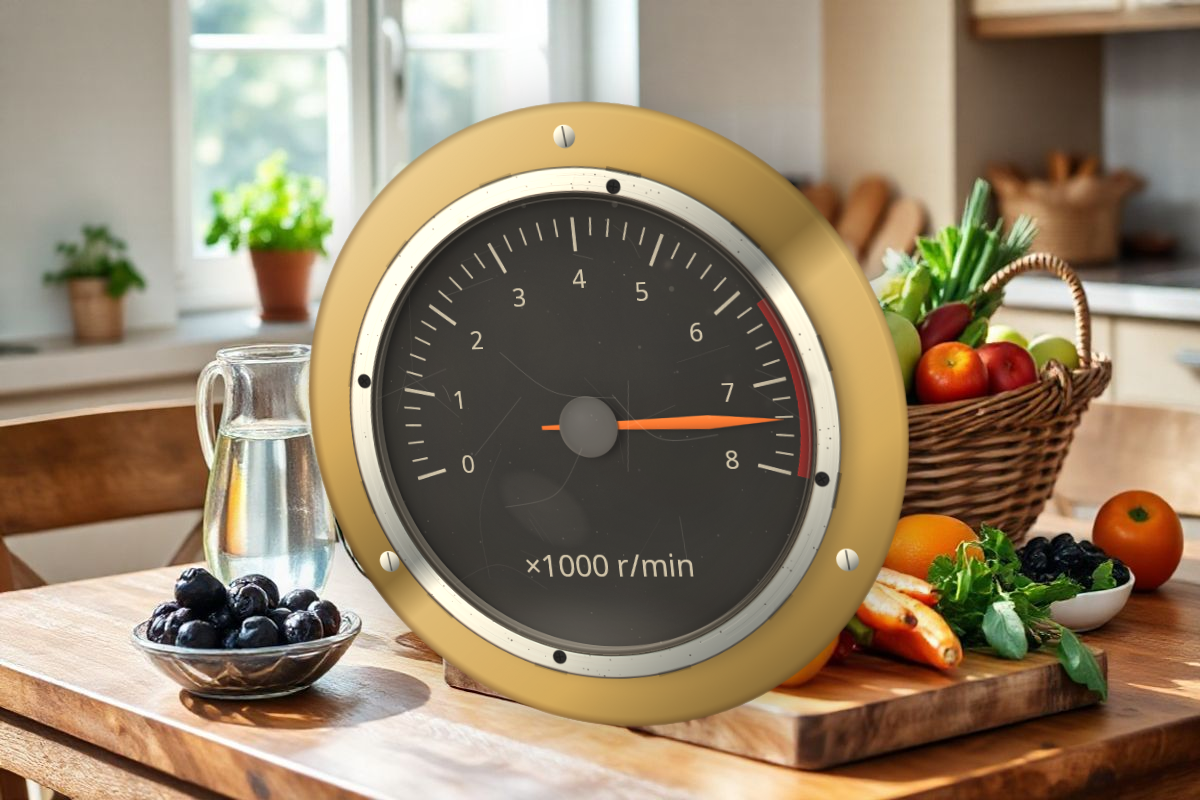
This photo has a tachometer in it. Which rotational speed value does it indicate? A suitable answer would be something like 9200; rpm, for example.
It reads 7400; rpm
